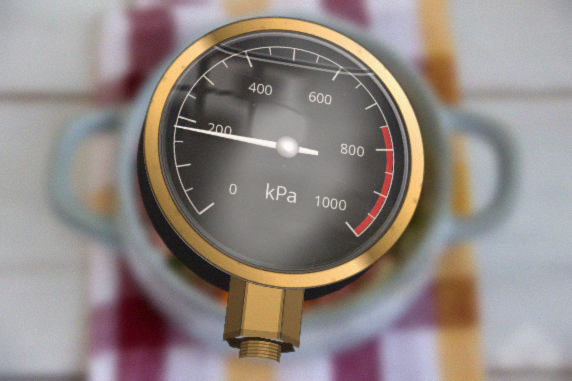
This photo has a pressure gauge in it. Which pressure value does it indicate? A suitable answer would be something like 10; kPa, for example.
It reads 175; kPa
